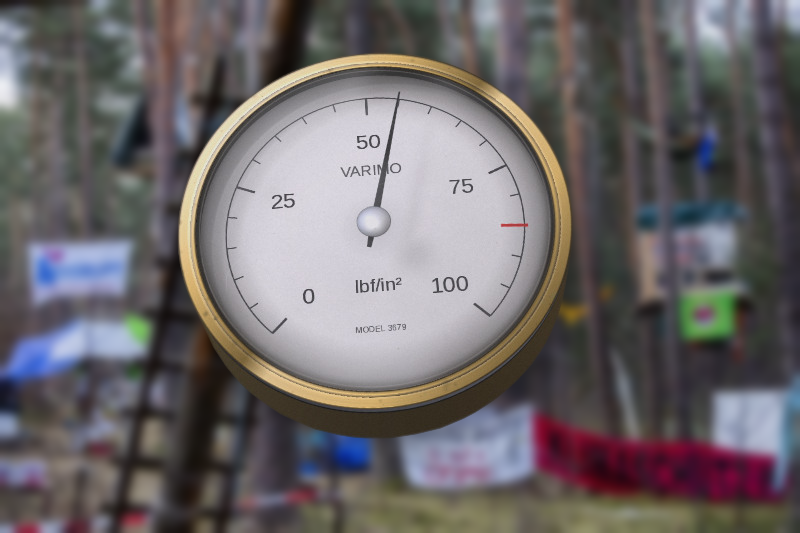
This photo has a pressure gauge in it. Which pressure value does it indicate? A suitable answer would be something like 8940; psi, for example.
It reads 55; psi
